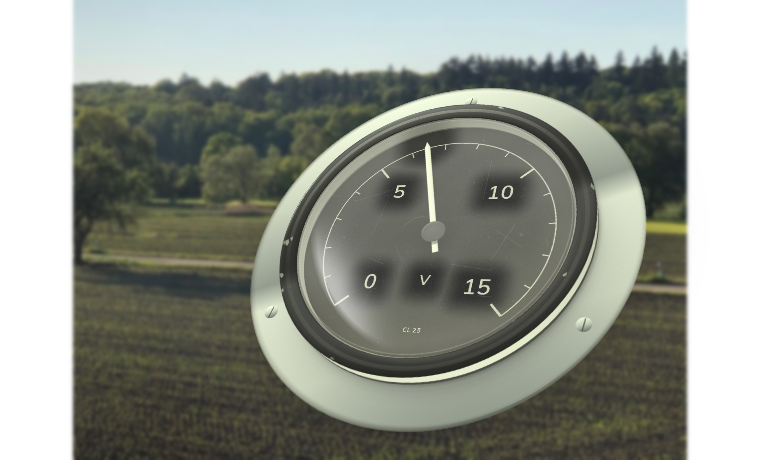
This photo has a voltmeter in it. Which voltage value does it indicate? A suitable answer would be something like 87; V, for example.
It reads 6.5; V
